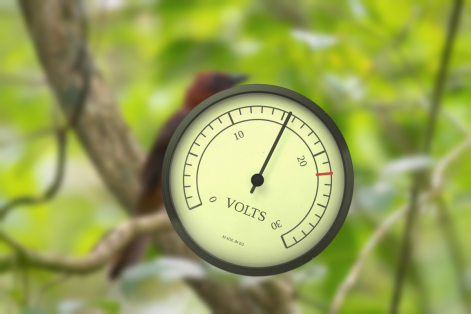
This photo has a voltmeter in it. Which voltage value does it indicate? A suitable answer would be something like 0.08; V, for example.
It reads 15.5; V
